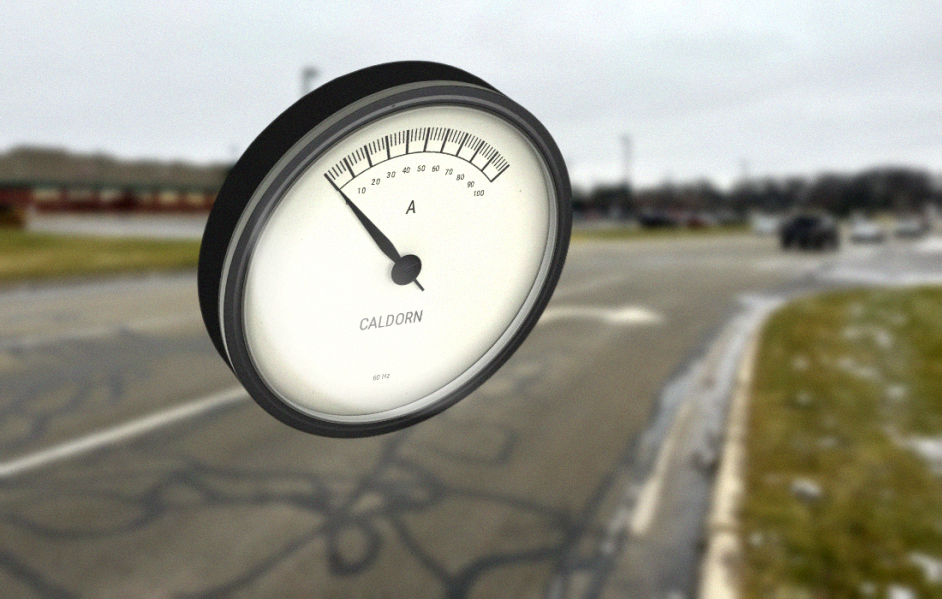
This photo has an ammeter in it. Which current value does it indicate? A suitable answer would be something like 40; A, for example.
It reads 0; A
